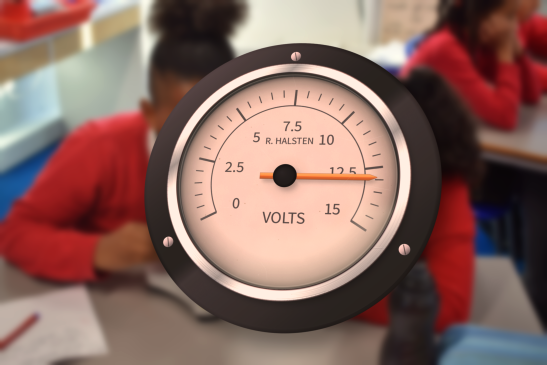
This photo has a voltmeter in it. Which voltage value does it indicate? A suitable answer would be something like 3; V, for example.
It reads 13; V
